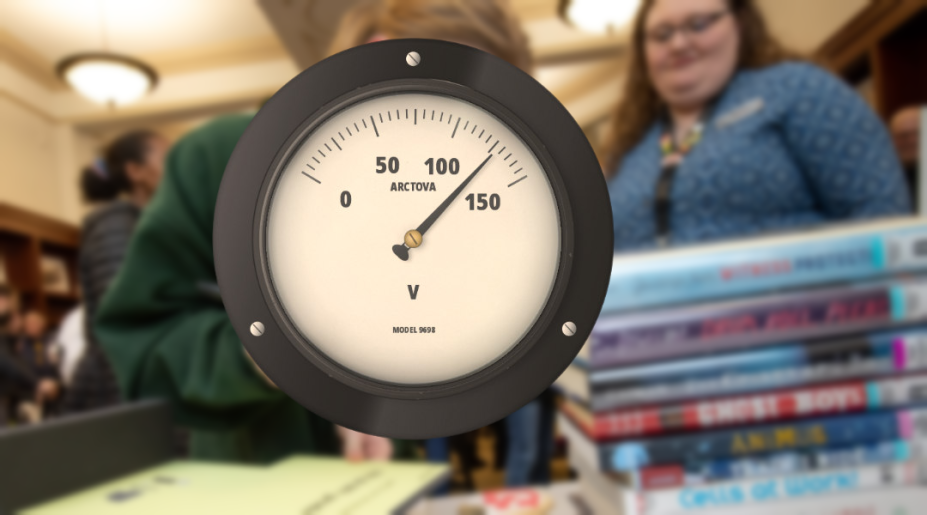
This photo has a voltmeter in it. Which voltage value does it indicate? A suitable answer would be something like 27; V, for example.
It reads 127.5; V
